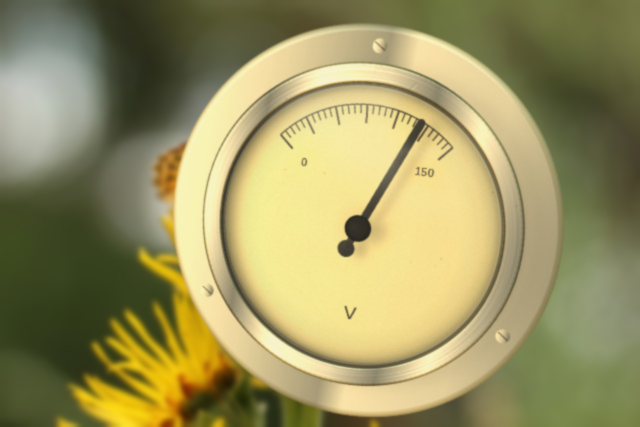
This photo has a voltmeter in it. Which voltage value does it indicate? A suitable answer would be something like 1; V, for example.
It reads 120; V
